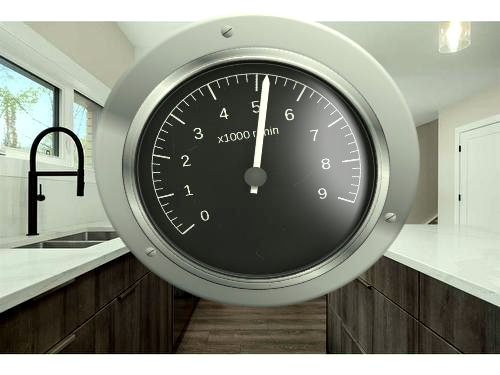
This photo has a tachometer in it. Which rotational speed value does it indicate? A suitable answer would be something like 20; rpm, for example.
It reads 5200; rpm
